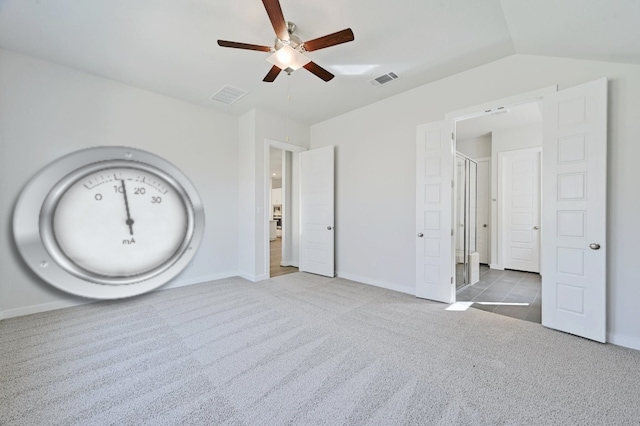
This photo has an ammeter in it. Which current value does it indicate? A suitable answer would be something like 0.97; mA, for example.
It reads 12; mA
